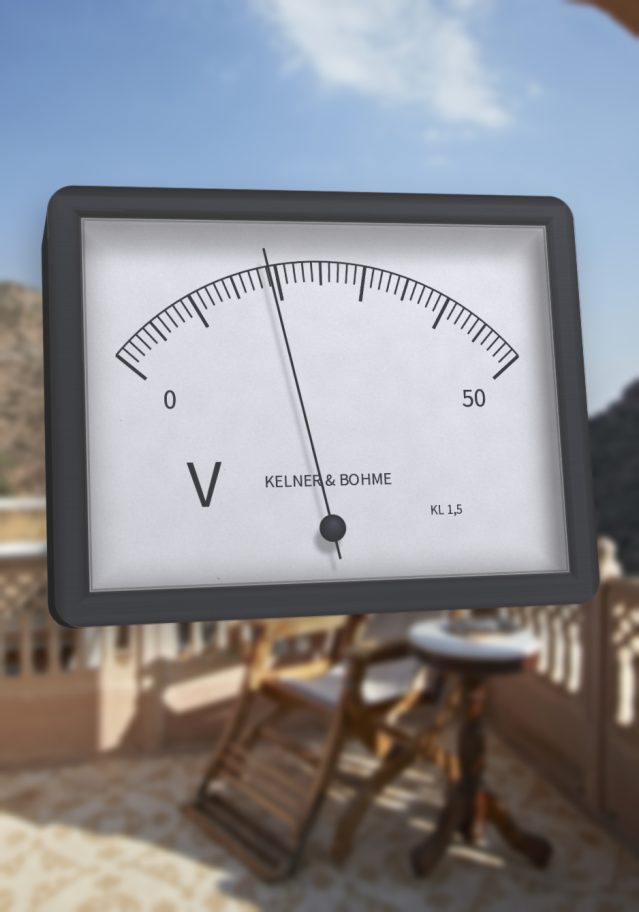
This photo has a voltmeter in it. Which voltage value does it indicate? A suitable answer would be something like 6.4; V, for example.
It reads 19; V
